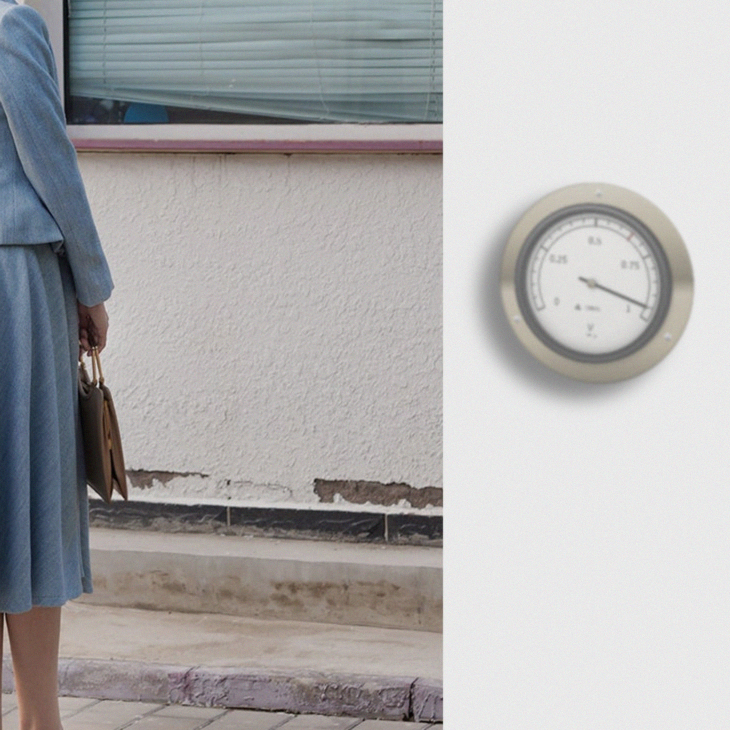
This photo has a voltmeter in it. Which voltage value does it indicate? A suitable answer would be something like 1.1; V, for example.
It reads 0.95; V
